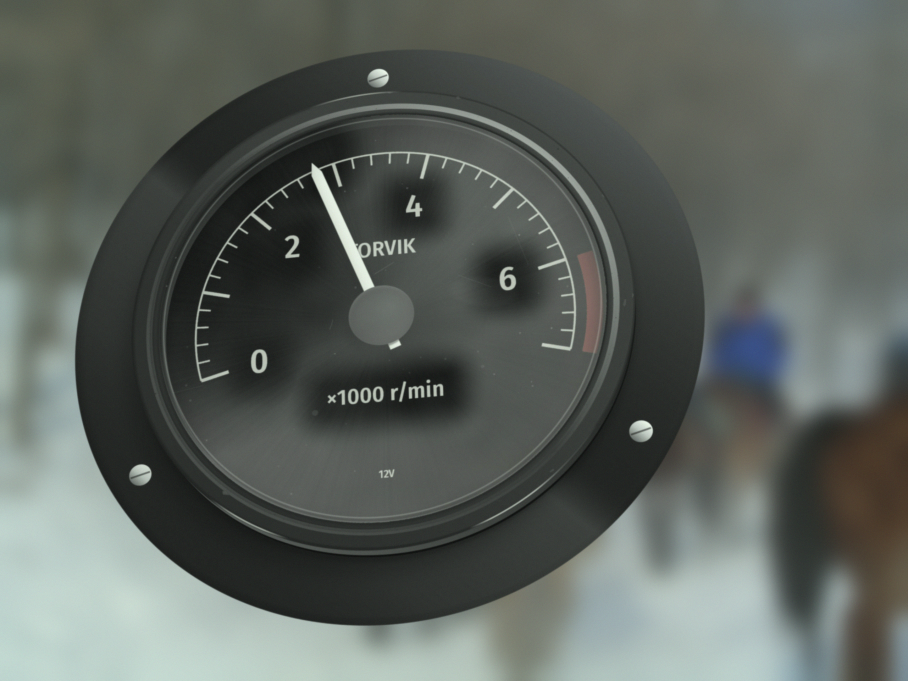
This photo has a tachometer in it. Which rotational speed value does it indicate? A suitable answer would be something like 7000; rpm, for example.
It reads 2800; rpm
